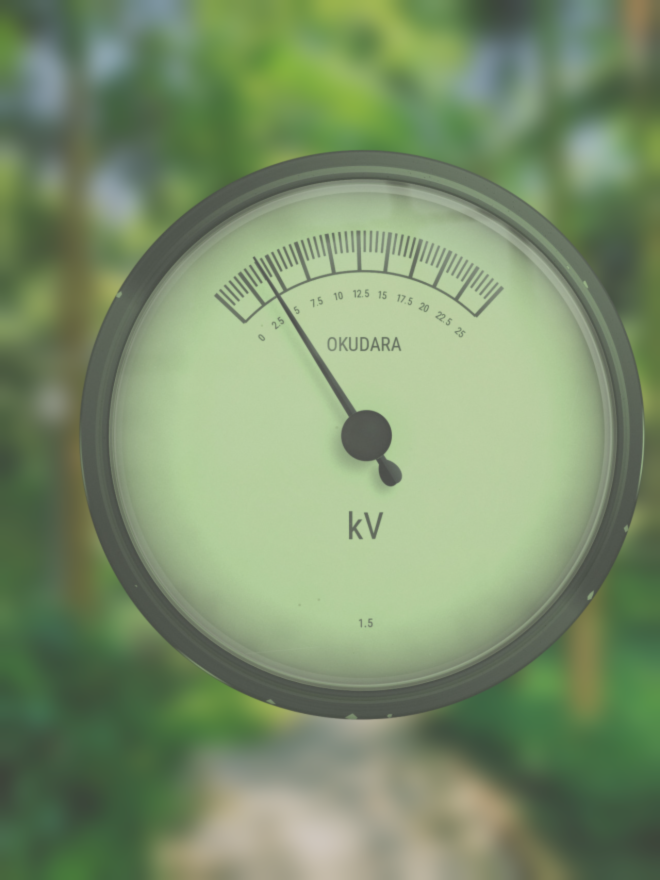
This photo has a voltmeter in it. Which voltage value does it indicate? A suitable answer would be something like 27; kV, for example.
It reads 4; kV
